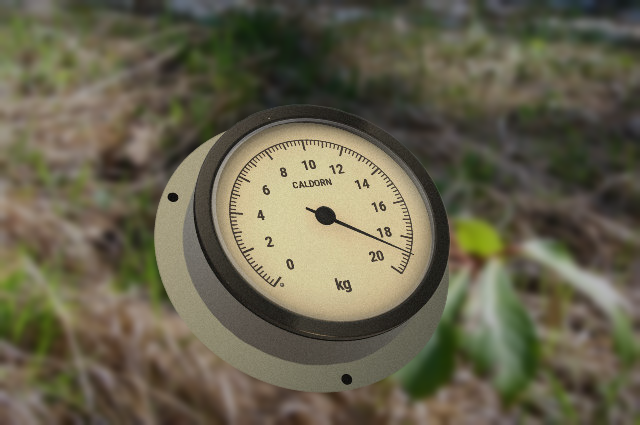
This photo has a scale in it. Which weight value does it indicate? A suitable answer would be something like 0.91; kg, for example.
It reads 19; kg
